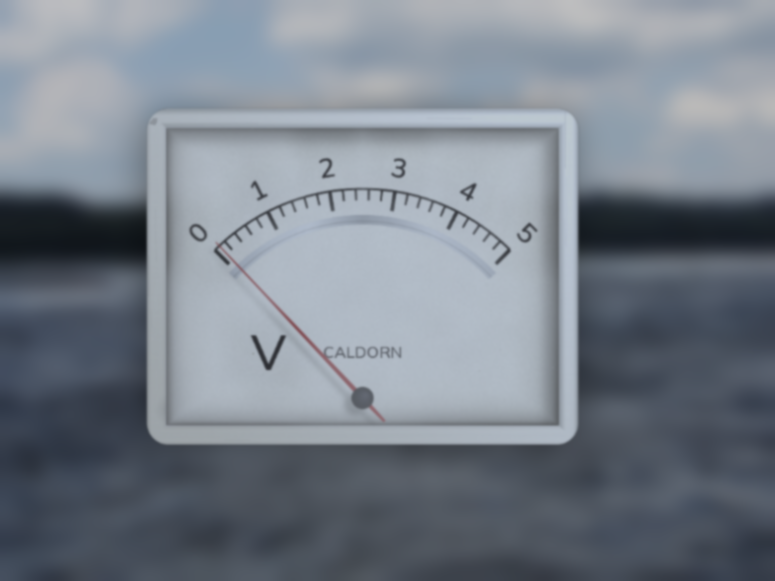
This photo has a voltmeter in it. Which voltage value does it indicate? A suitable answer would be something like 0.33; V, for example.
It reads 0.1; V
